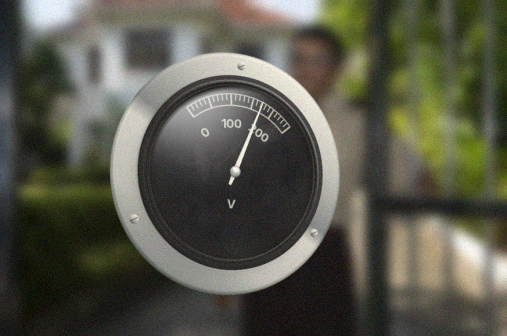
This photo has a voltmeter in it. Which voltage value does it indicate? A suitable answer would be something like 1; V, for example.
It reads 170; V
